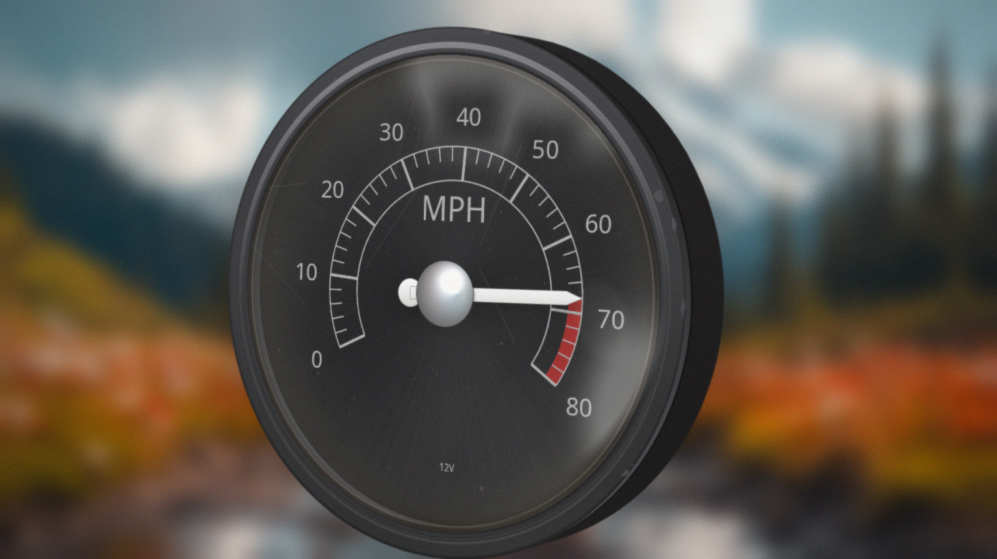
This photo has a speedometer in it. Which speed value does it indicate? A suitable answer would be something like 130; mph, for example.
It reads 68; mph
